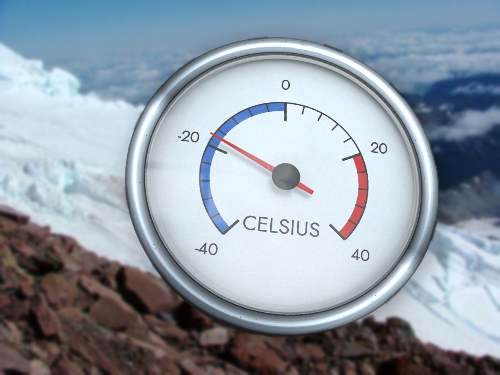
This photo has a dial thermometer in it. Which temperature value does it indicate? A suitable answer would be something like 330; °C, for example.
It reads -18; °C
